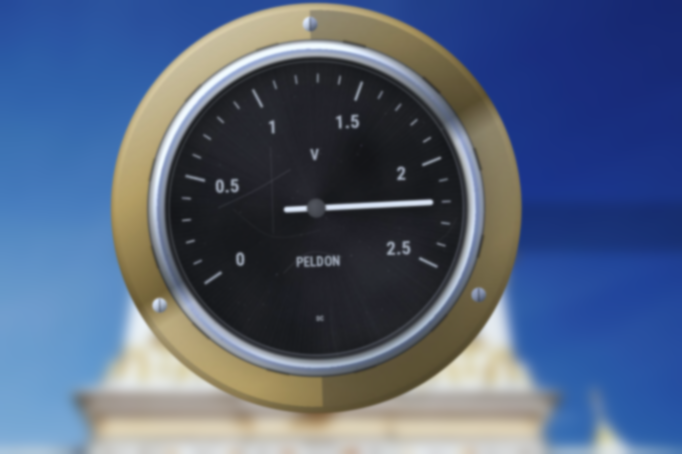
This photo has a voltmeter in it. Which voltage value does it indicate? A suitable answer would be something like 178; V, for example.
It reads 2.2; V
